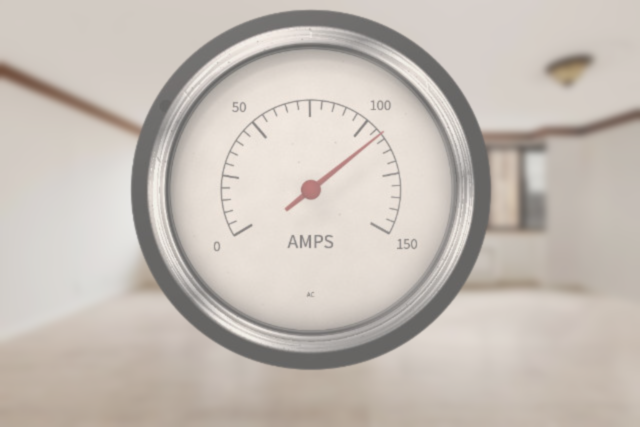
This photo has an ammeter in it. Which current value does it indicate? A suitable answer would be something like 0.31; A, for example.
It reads 107.5; A
